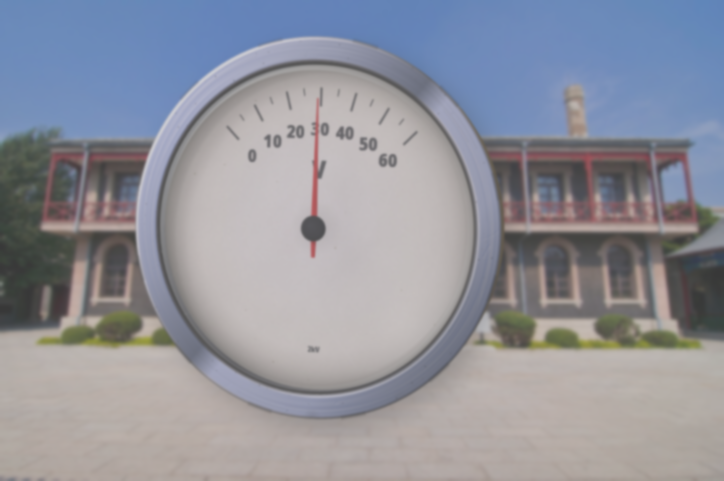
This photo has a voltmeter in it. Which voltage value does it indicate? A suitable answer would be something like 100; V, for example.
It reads 30; V
